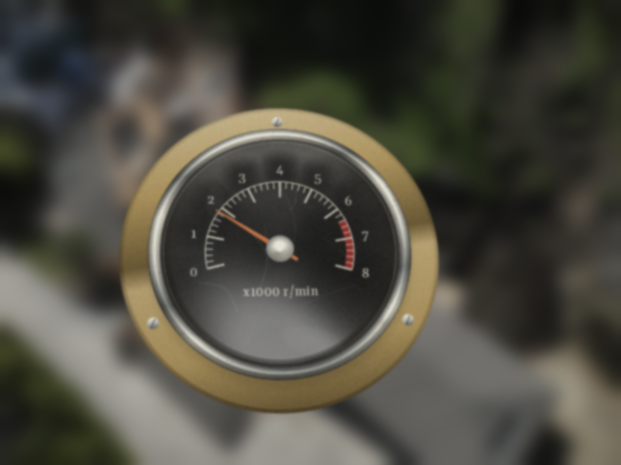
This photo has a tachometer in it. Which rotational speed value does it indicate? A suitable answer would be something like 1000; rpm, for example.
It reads 1800; rpm
